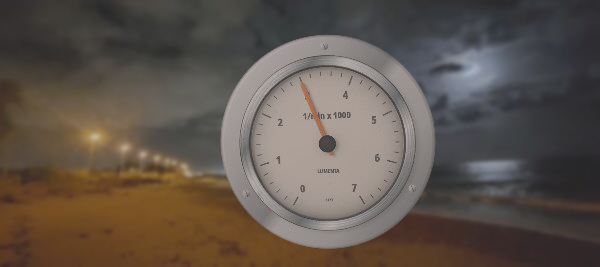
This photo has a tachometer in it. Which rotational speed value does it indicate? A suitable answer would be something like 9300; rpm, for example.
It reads 3000; rpm
